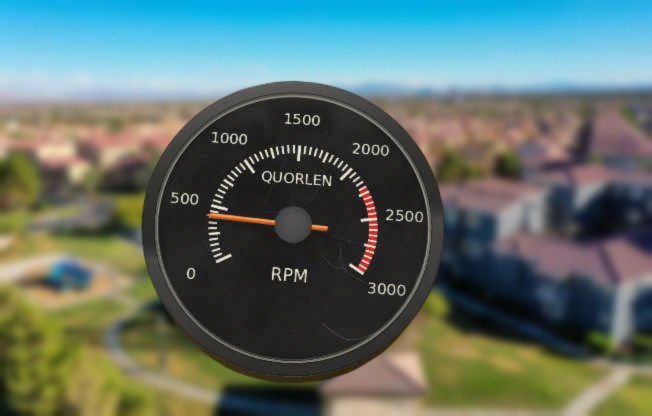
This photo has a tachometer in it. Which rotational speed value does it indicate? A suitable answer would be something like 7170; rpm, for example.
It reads 400; rpm
